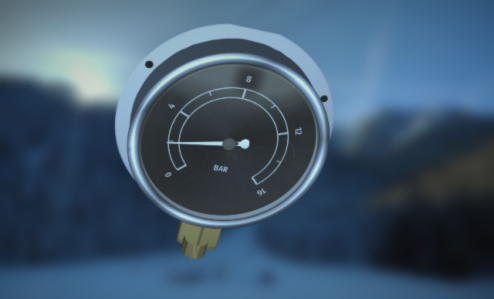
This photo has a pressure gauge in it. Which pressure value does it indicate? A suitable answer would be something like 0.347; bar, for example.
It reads 2; bar
